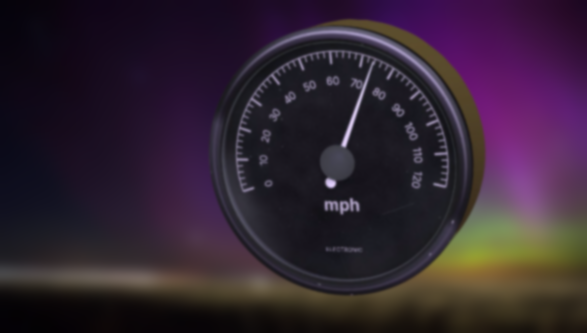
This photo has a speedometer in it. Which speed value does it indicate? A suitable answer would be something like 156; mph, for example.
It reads 74; mph
